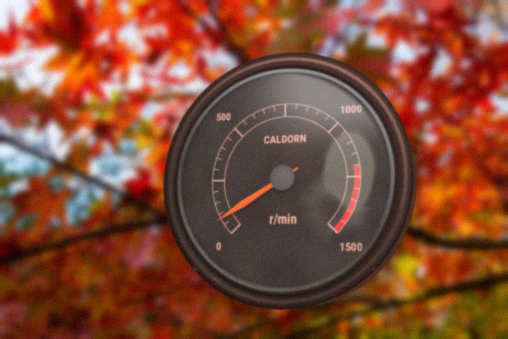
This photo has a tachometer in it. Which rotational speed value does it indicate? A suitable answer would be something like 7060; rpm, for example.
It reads 75; rpm
